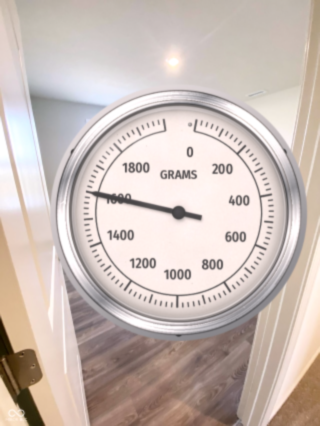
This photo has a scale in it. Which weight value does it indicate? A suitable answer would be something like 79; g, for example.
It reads 1600; g
